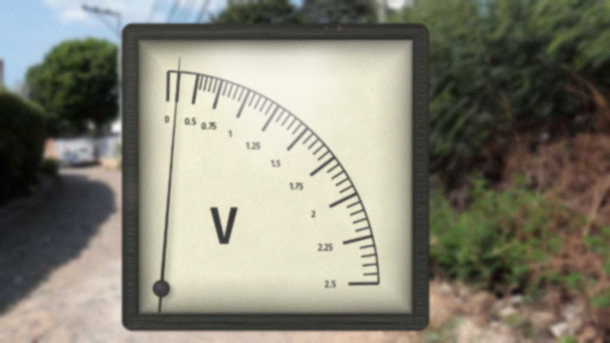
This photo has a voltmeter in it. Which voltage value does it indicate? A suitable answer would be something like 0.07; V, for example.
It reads 0.25; V
